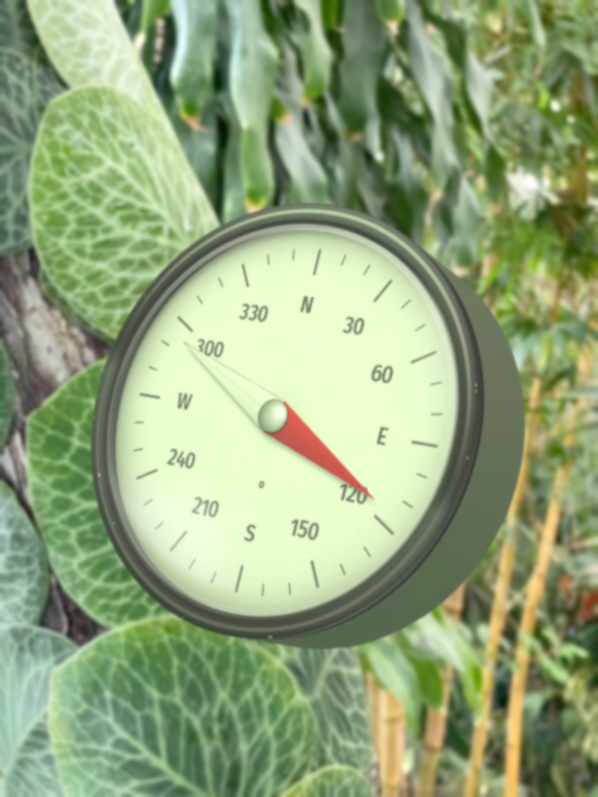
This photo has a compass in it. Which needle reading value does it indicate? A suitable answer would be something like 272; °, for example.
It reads 115; °
